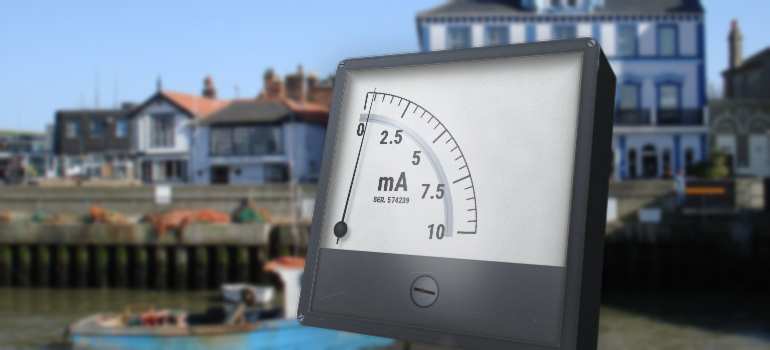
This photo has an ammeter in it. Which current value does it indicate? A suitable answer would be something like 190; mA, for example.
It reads 0.5; mA
